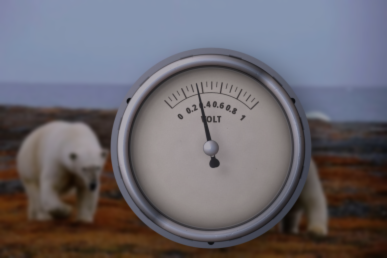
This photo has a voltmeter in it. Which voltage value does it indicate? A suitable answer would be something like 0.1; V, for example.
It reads 0.35; V
